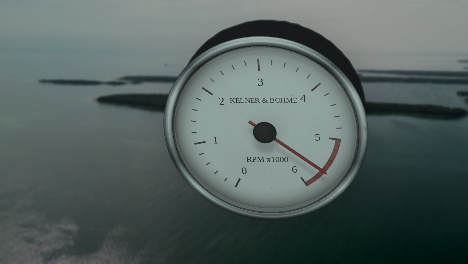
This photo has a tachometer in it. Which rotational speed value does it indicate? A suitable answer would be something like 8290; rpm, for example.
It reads 5600; rpm
